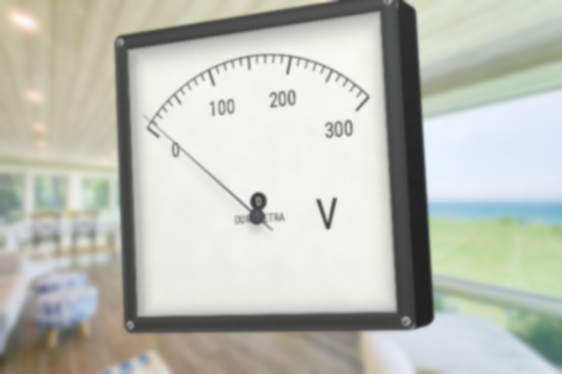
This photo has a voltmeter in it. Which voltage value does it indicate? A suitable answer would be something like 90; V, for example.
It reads 10; V
